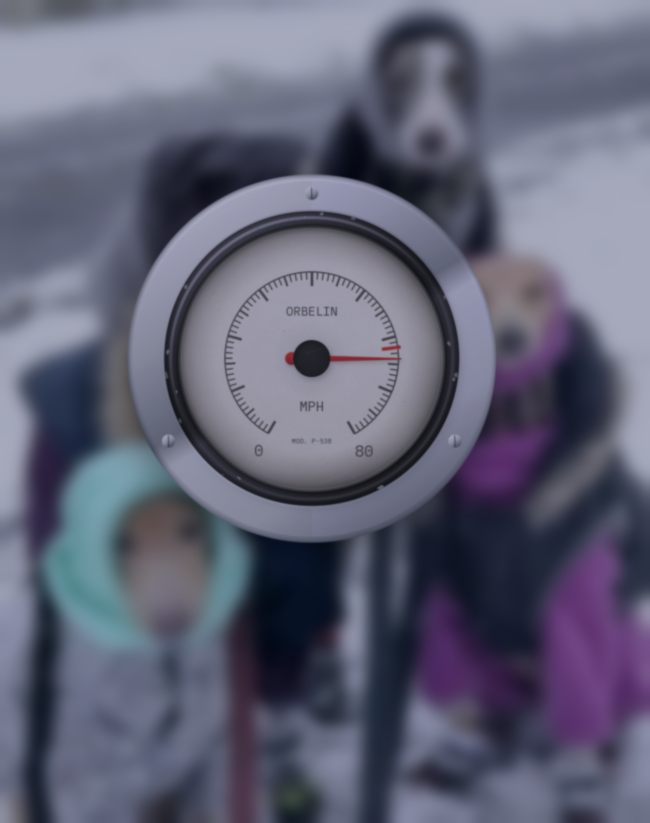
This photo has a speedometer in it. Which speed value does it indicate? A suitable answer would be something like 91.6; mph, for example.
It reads 64; mph
